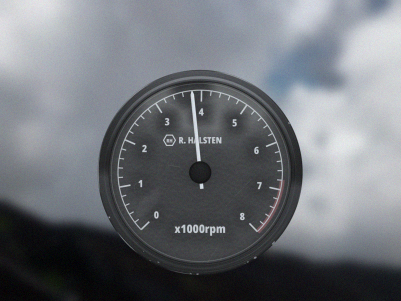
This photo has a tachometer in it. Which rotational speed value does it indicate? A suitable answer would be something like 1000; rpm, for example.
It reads 3800; rpm
